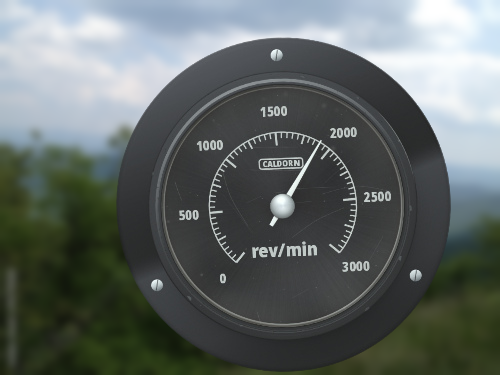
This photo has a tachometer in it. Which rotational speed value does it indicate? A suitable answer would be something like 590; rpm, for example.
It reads 1900; rpm
